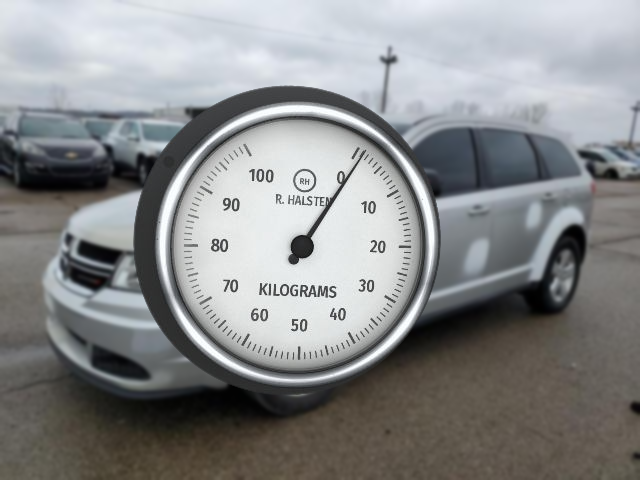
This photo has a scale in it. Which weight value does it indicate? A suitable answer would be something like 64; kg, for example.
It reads 1; kg
